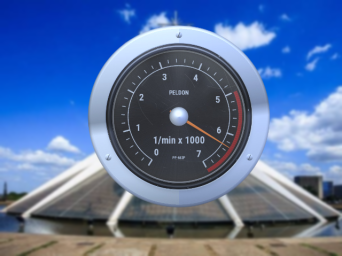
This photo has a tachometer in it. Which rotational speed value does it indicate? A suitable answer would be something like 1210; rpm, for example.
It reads 6300; rpm
